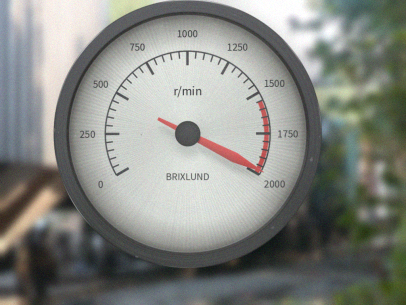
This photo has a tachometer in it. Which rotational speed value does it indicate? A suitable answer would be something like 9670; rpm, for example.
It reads 1975; rpm
